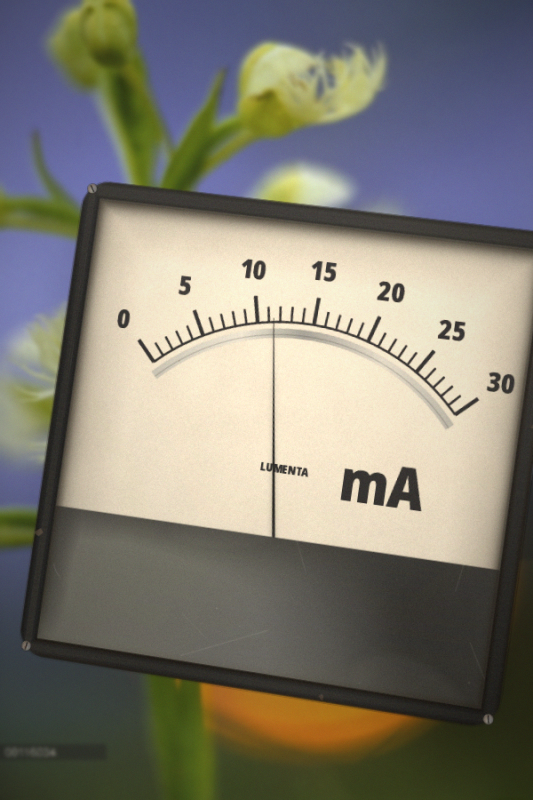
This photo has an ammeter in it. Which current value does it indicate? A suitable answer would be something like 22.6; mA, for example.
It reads 11.5; mA
